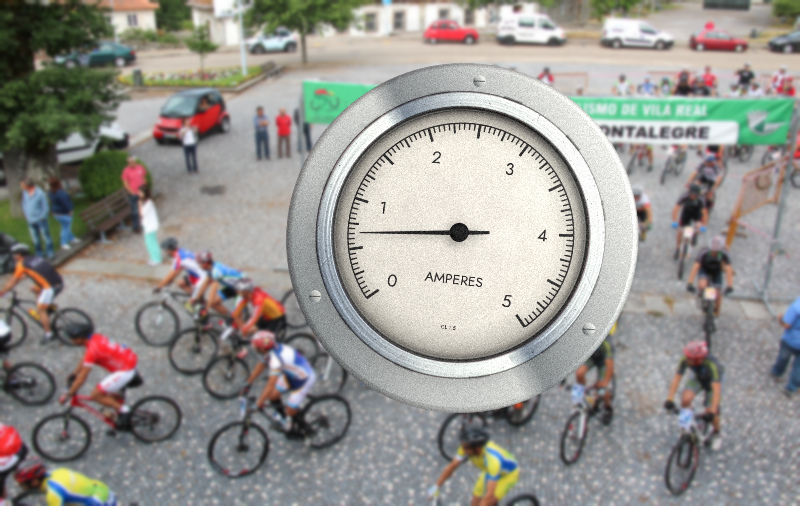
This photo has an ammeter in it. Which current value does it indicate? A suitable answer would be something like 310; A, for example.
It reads 0.65; A
